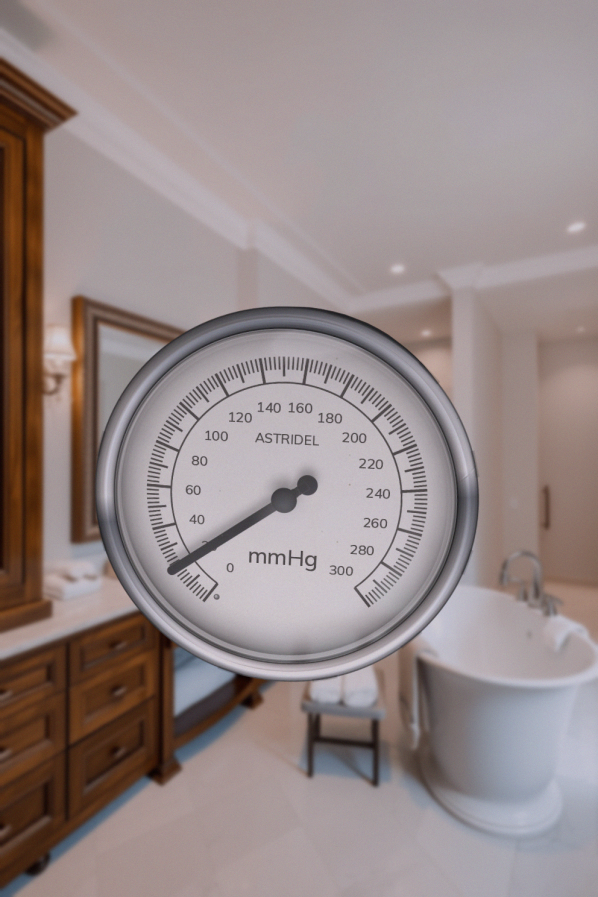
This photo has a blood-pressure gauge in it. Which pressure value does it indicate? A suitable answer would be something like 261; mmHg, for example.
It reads 20; mmHg
